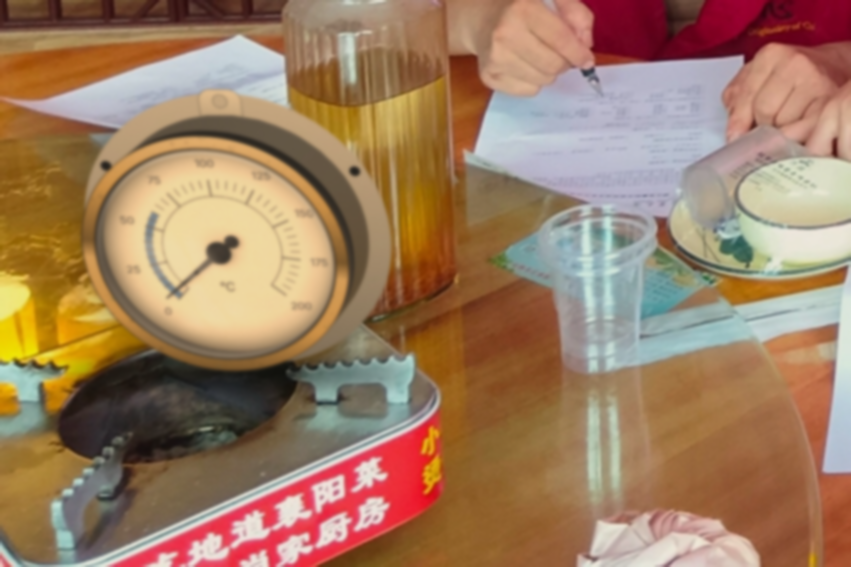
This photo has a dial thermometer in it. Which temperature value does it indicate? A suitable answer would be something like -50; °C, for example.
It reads 5; °C
